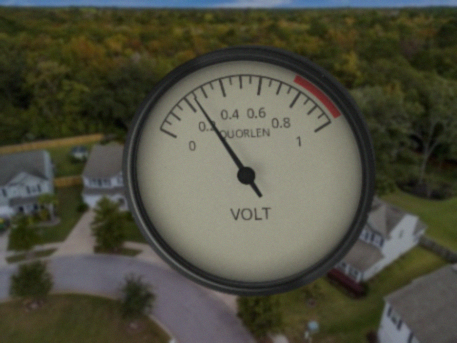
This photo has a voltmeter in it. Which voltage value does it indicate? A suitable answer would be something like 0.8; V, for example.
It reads 0.25; V
